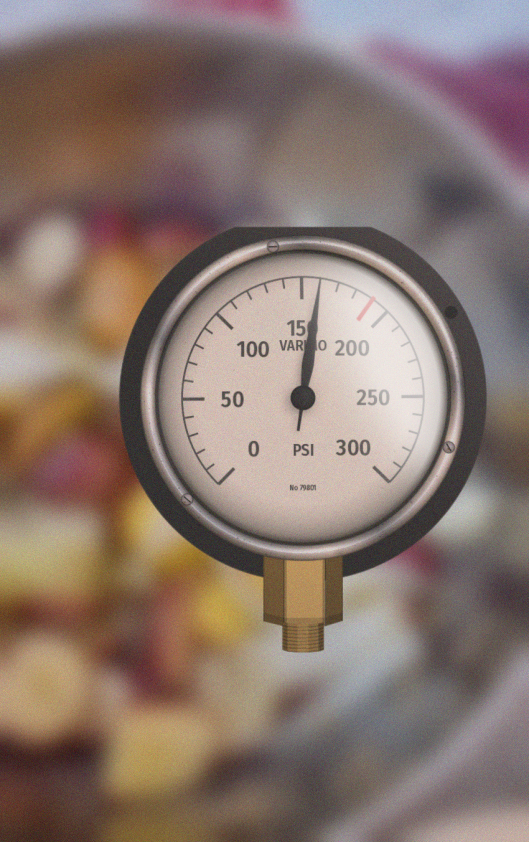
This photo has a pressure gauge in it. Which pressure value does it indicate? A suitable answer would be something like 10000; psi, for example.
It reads 160; psi
